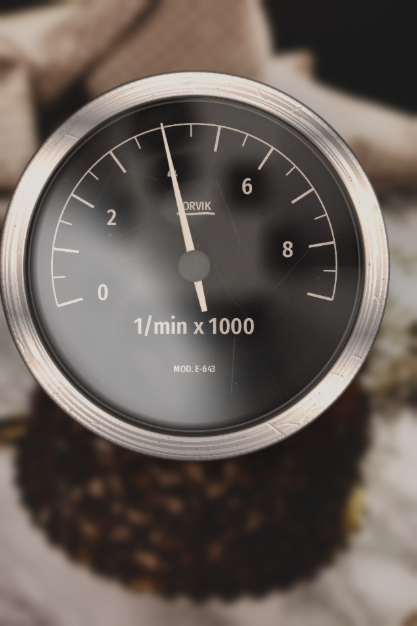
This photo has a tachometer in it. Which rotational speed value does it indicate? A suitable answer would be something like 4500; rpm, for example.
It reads 4000; rpm
